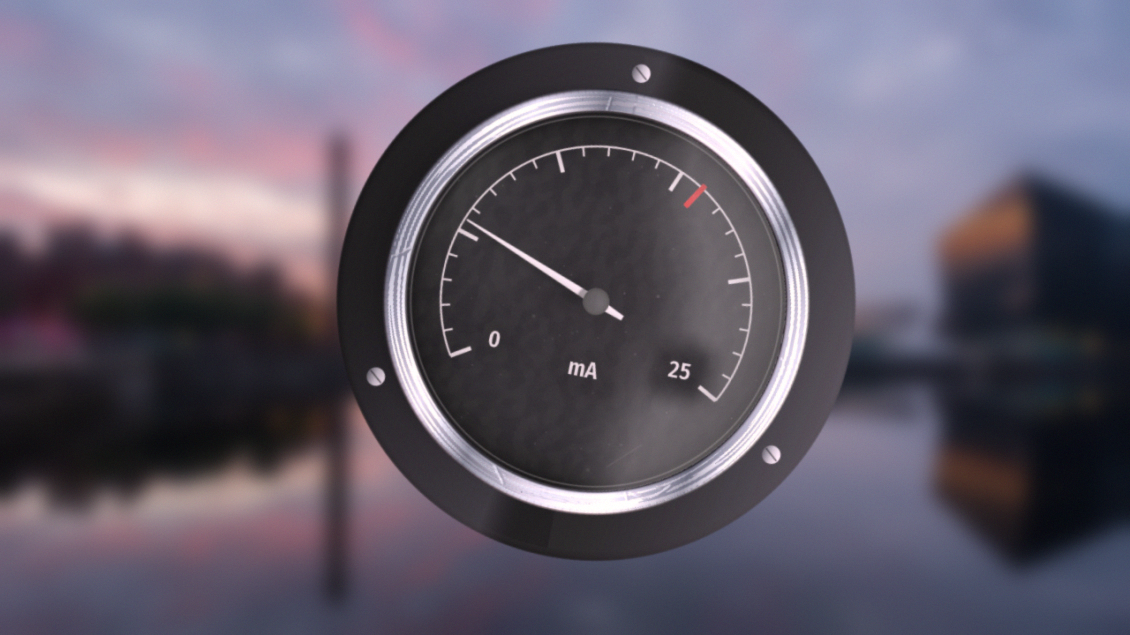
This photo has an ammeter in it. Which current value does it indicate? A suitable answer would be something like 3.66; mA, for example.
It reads 5.5; mA
